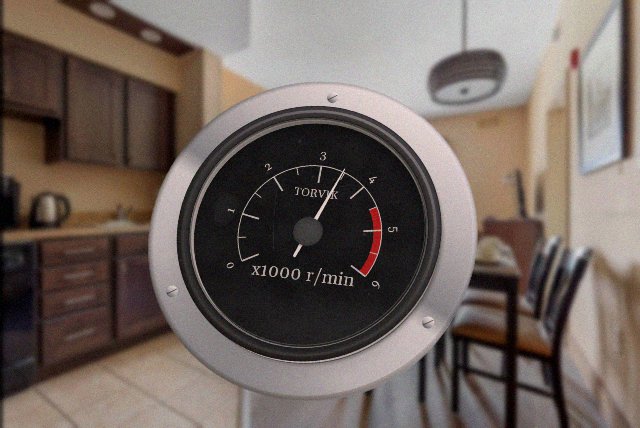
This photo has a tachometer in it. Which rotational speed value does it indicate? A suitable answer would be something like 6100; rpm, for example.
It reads 3500; rpm
